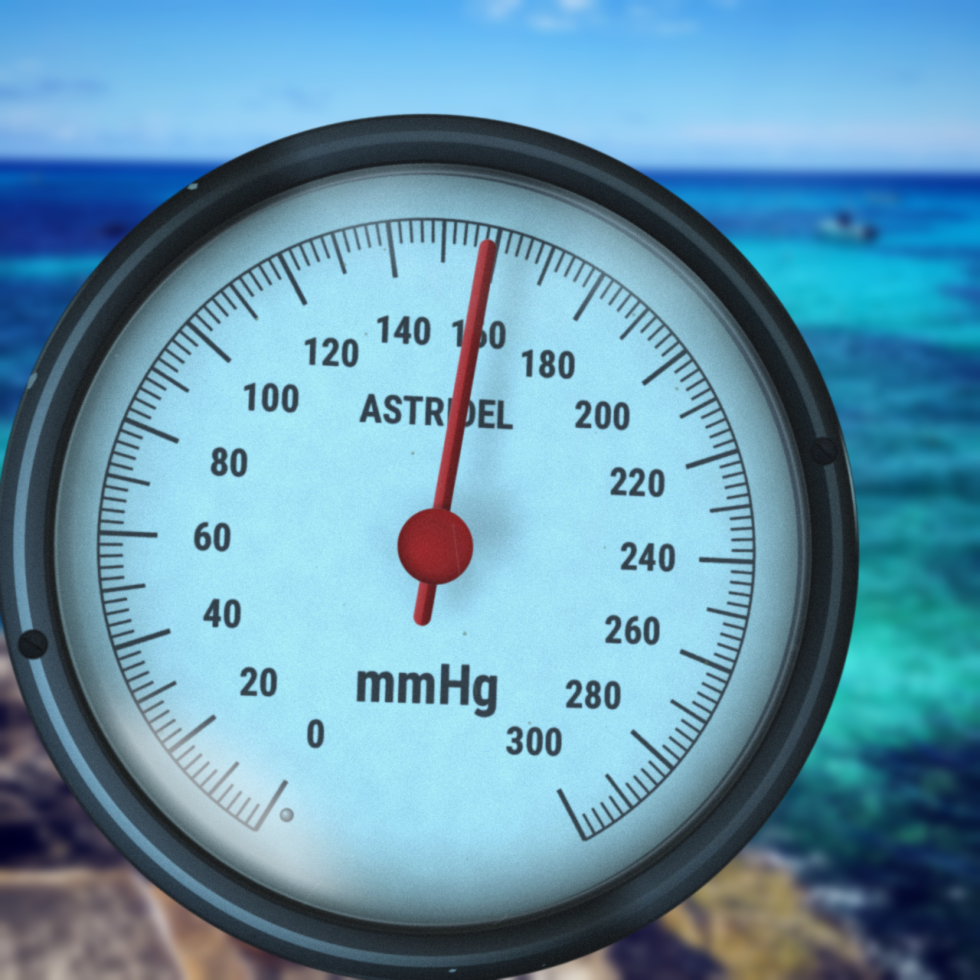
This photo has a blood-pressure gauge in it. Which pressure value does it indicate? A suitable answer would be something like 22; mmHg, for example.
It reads 158; mmHg
